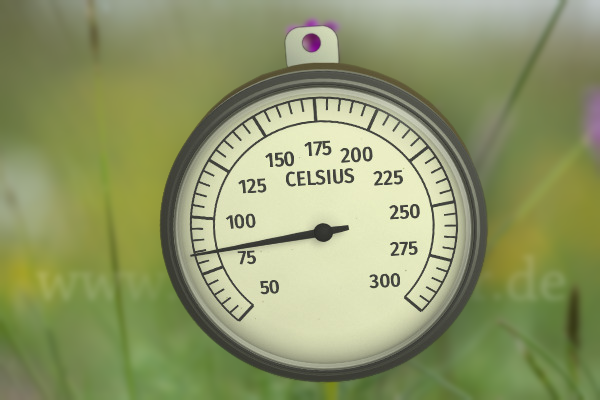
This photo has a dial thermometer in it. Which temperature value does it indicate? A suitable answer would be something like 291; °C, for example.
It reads 85; °C
